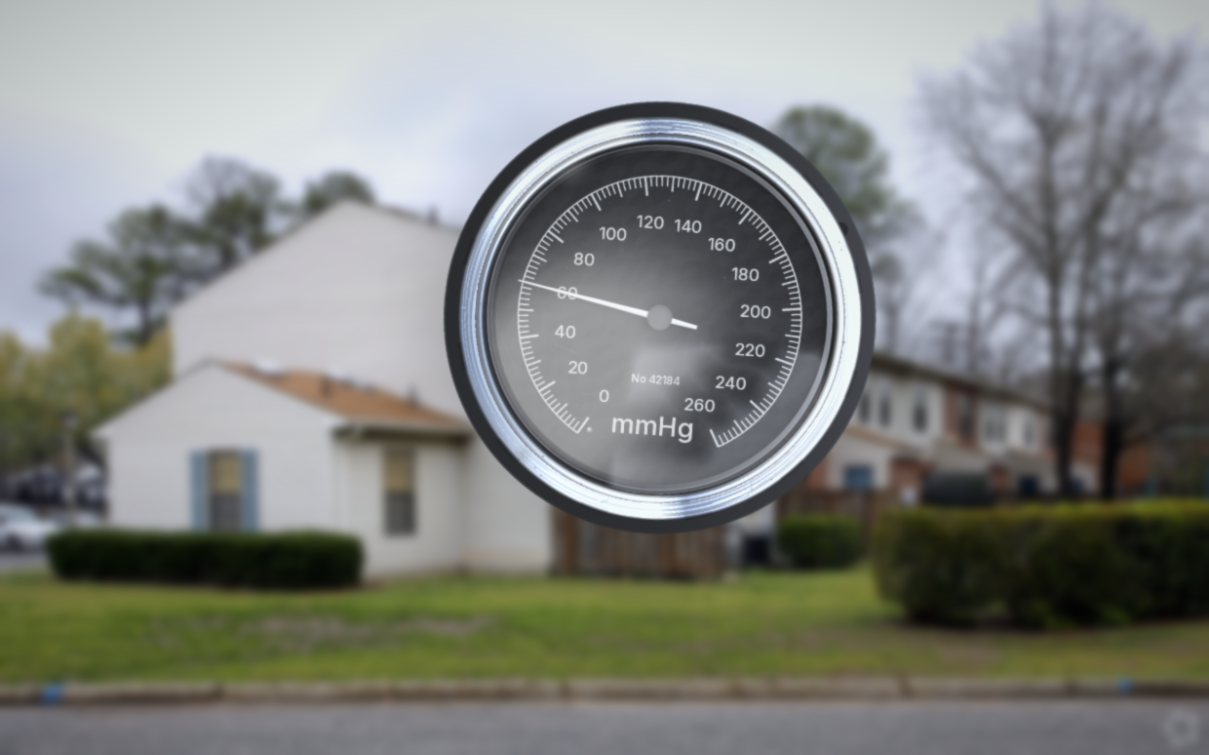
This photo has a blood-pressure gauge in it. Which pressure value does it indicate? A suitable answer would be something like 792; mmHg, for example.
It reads 60; mmHg
